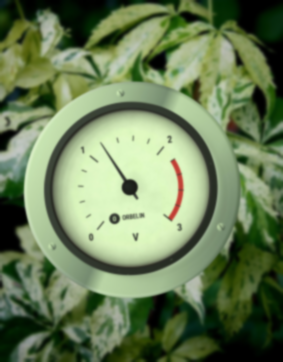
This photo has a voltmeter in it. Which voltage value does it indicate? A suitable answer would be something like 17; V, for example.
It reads 1.2; V
